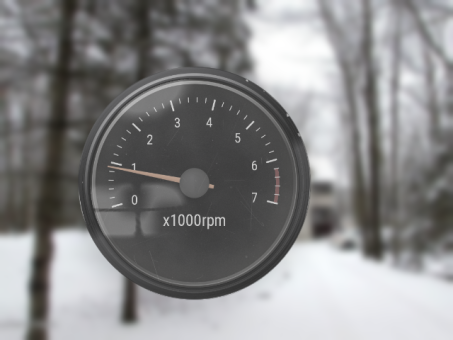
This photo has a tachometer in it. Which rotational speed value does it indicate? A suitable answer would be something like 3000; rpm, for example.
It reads 900; rpm
